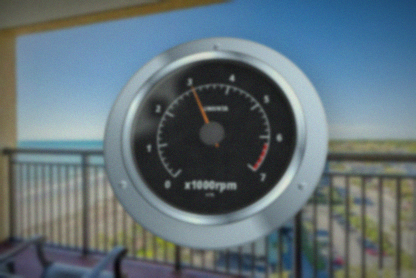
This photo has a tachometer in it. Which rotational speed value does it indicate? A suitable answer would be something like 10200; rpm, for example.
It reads 3000; rpm
